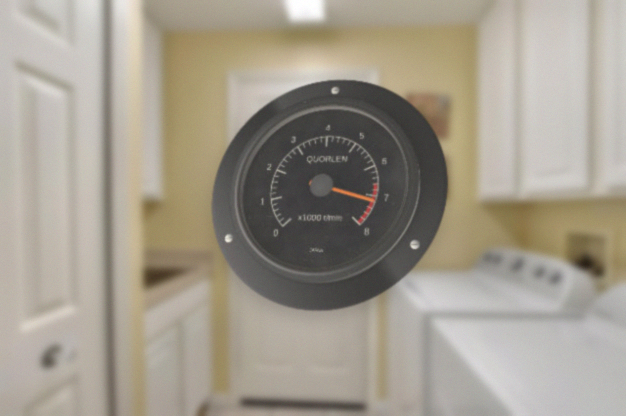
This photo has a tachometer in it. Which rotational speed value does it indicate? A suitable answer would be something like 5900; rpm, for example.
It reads 7200; rpm
